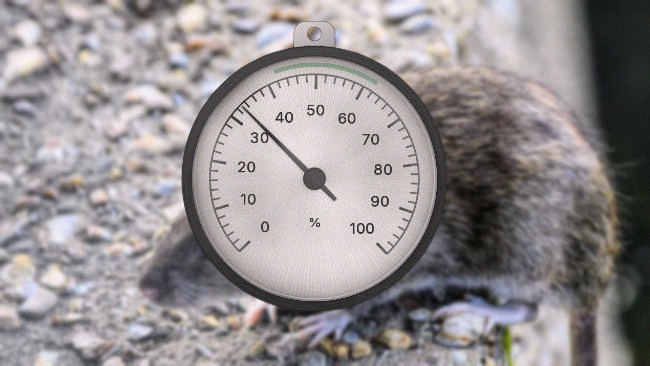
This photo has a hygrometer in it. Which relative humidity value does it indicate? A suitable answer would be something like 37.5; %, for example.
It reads 33; %
